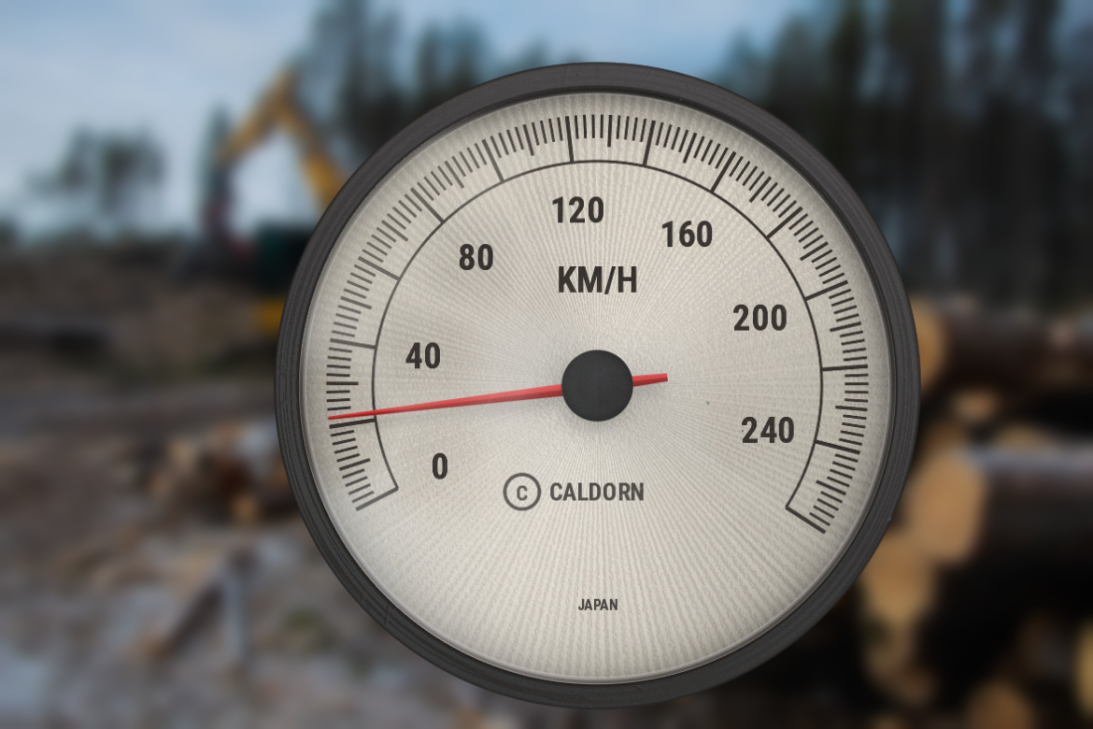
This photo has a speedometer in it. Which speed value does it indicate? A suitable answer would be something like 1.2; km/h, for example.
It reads 22; km/h
